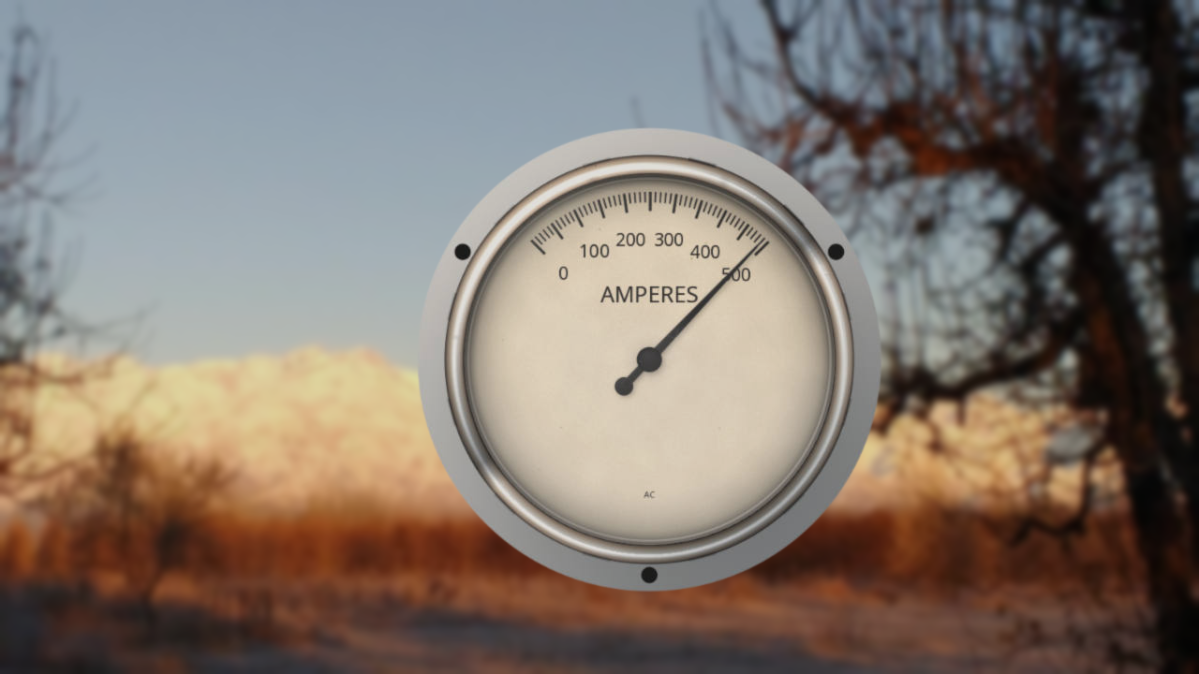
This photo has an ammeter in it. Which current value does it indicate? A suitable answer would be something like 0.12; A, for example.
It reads 490; A
